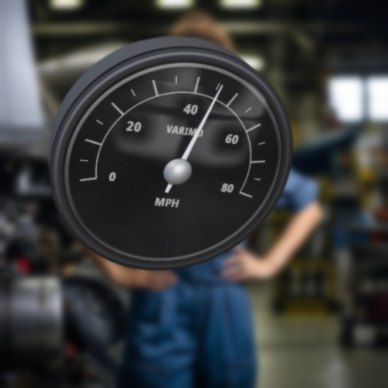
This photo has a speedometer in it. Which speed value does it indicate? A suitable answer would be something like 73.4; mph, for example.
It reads 45; mph
